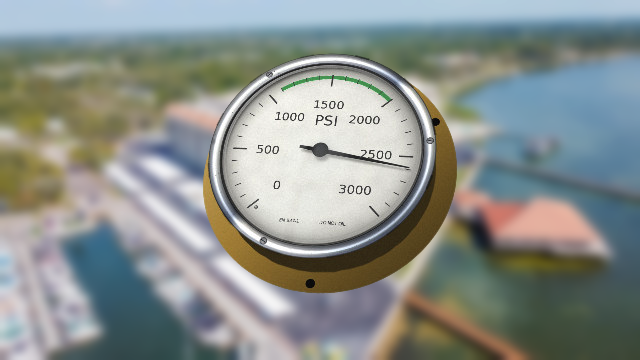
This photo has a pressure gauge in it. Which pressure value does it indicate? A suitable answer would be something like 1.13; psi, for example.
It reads 2600; psi
